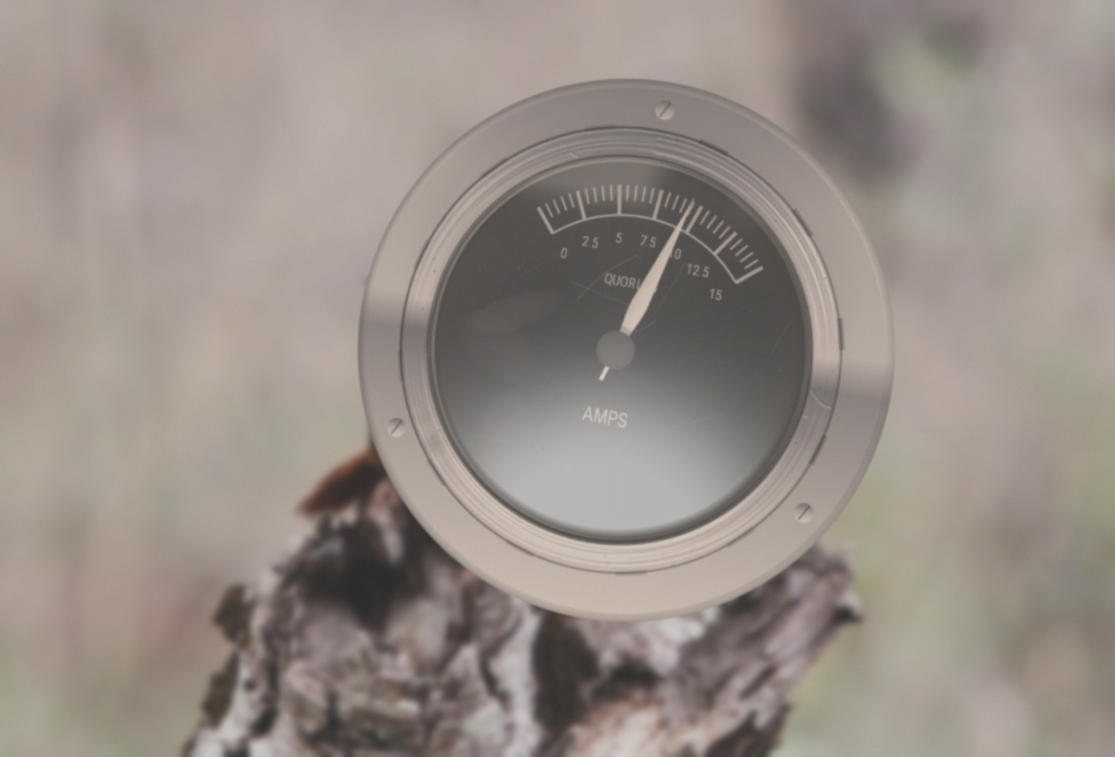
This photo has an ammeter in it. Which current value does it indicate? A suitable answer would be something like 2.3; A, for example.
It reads 9.5; A
